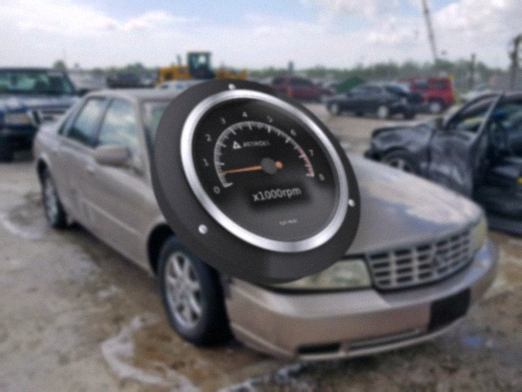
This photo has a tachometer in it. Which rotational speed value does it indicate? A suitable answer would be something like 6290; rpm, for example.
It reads 500; rpm
